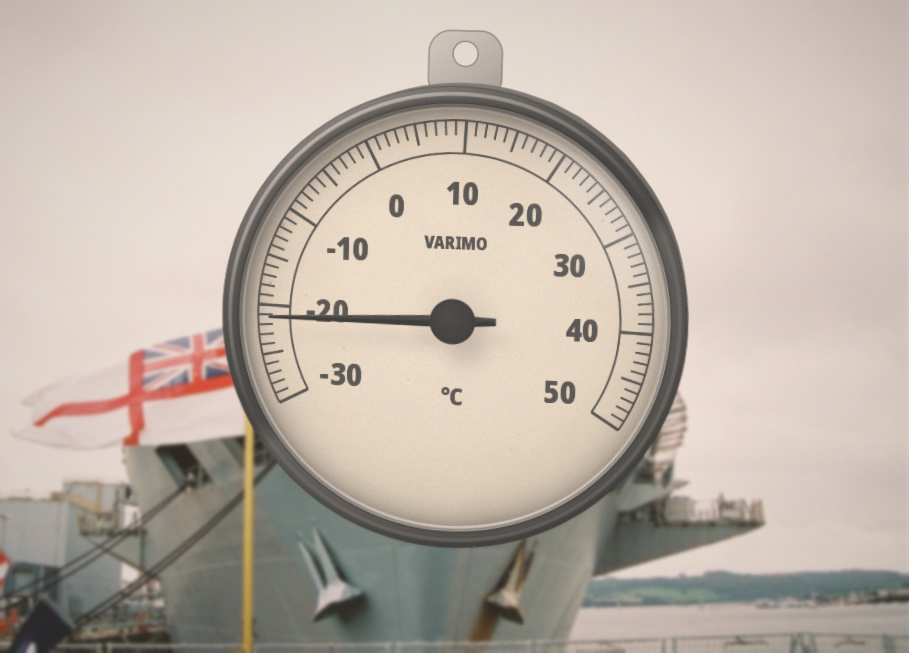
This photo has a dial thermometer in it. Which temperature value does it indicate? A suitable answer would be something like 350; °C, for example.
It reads -21; °C
